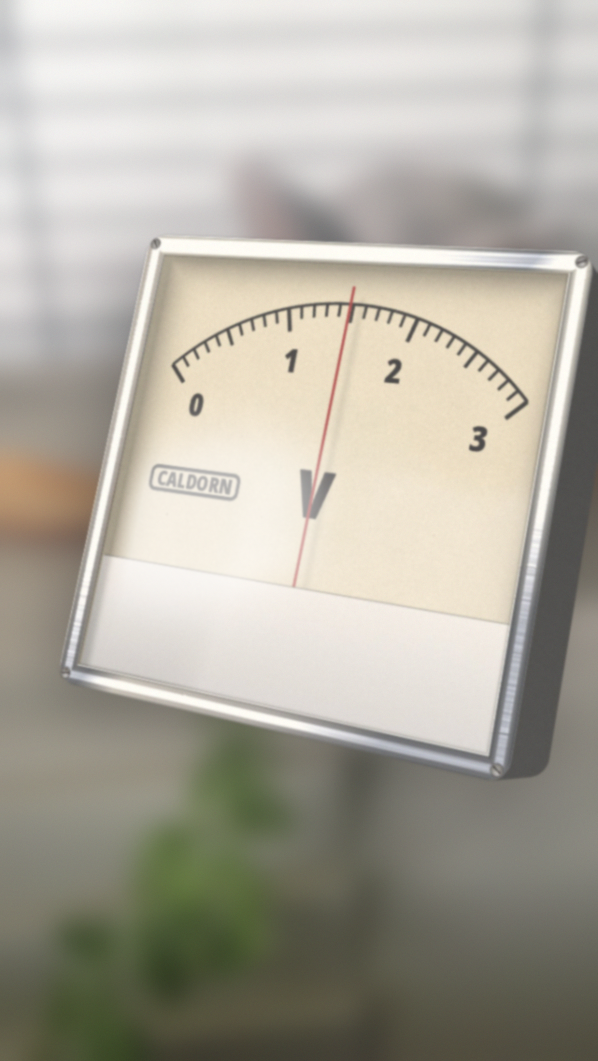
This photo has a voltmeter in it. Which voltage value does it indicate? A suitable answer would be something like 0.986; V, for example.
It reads 1.5; V
